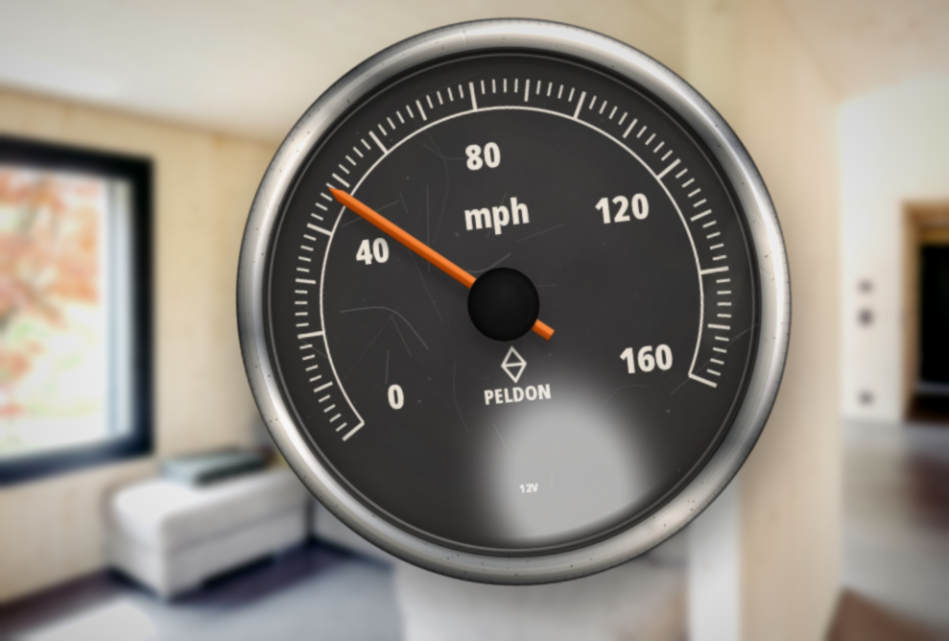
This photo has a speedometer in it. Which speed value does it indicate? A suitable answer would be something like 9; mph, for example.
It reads 48; mph
